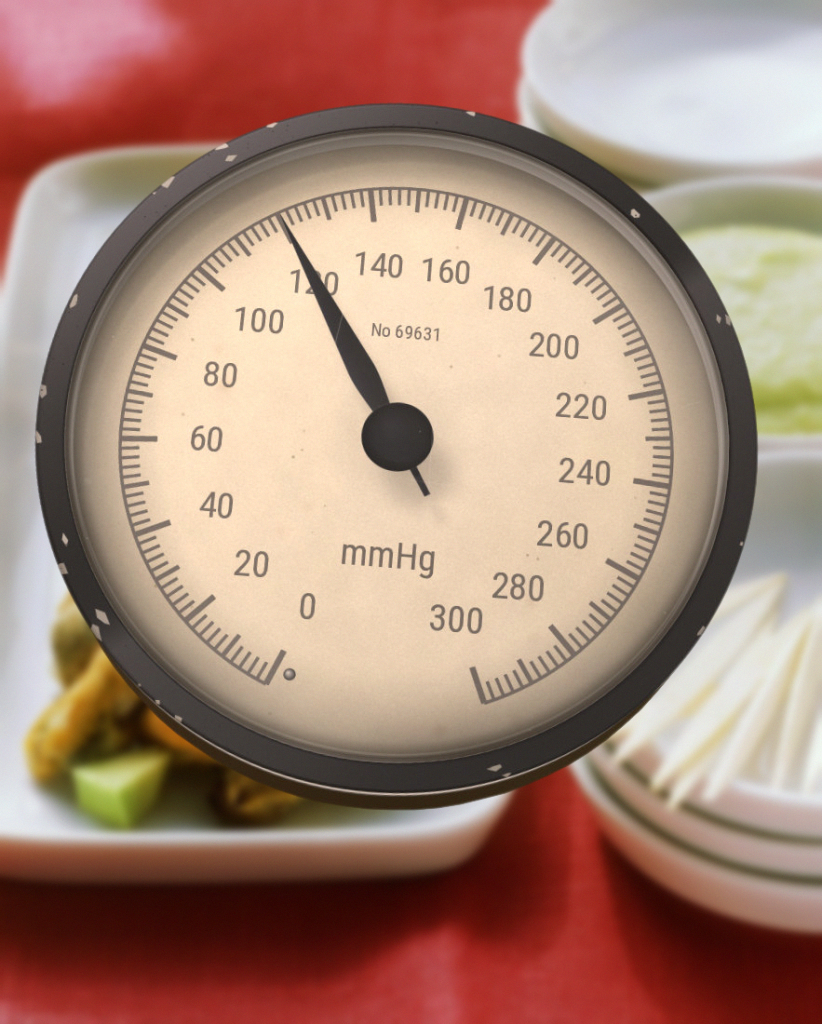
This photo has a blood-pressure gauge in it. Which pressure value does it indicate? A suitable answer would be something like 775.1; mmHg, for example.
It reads 120; mmHg
